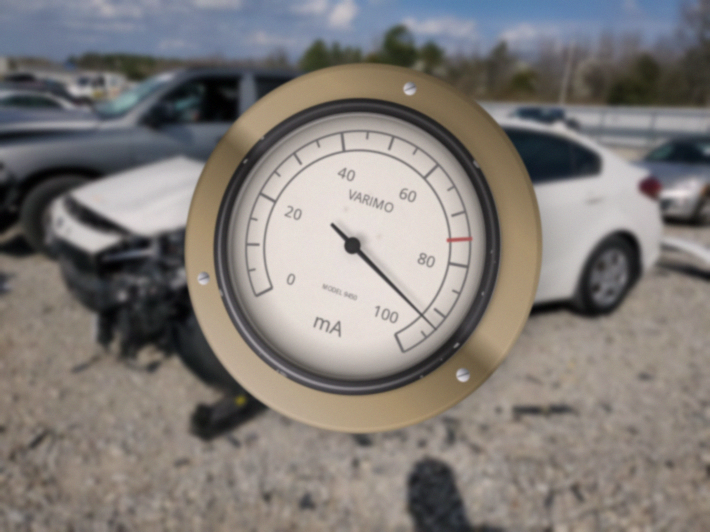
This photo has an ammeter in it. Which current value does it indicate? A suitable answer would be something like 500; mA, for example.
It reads 92.5; mA
